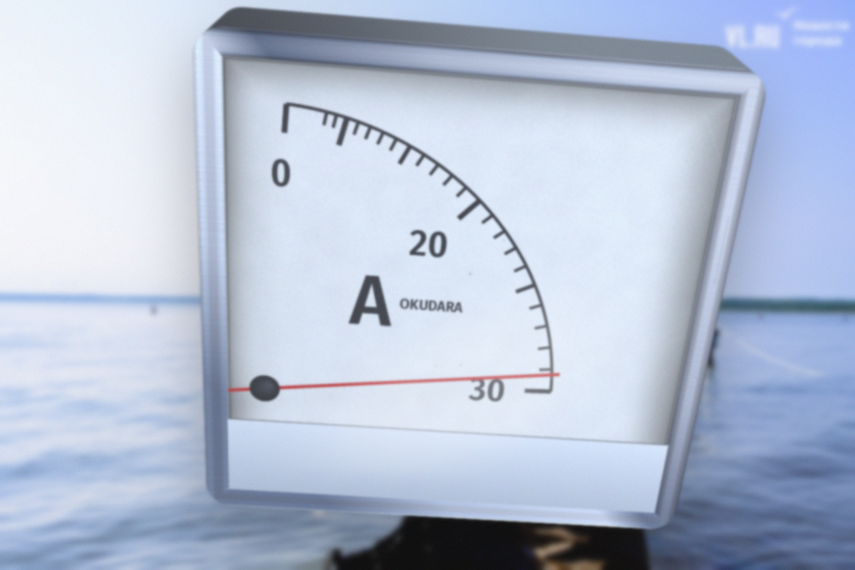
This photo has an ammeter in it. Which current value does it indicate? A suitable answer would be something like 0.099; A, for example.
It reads 29; A
